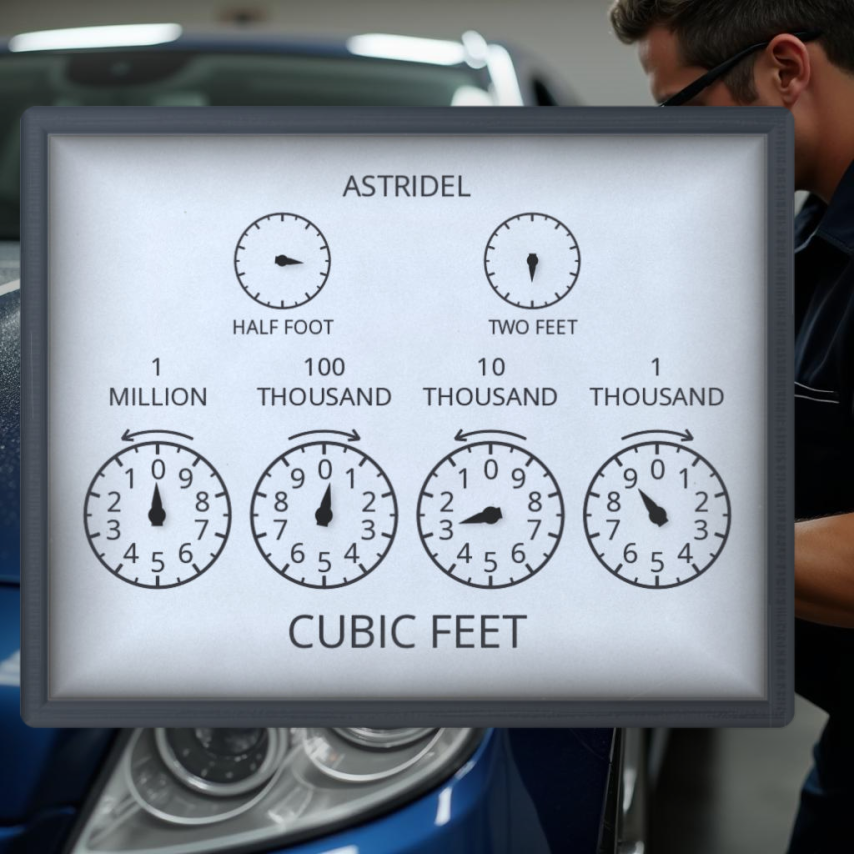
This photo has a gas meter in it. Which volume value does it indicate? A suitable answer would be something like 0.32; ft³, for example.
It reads 2900; ft³
